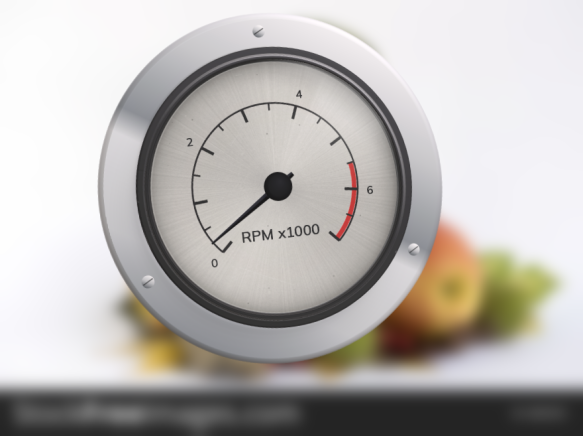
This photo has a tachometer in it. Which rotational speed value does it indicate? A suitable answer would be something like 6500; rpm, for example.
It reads 250; rpm
